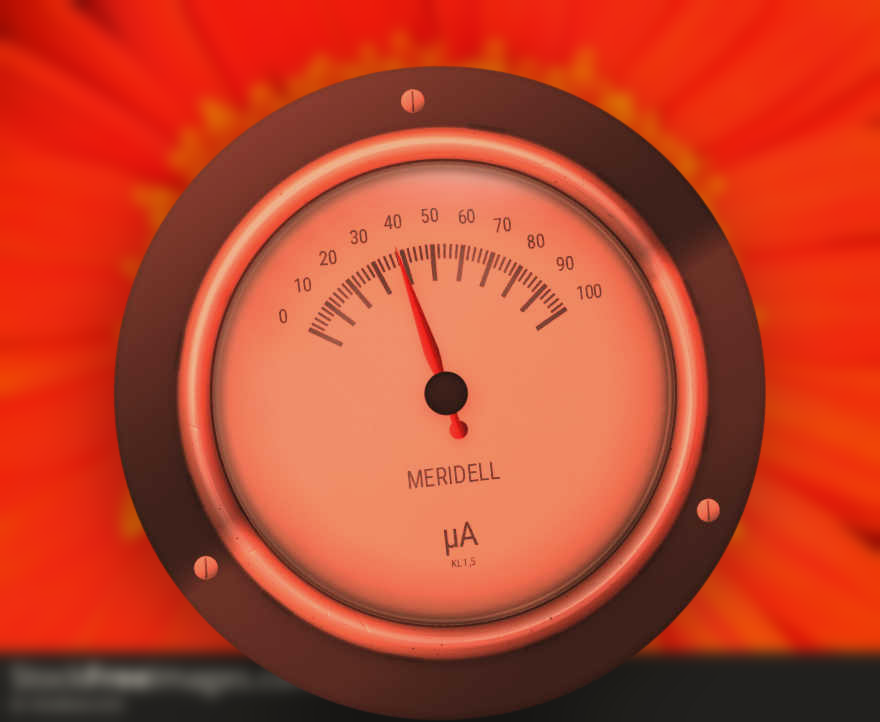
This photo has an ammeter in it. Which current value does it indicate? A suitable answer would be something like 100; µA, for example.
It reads 38; µA
